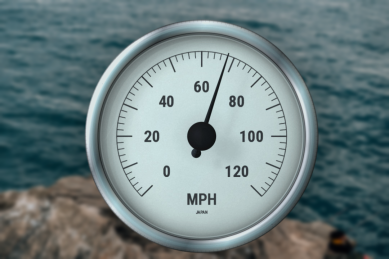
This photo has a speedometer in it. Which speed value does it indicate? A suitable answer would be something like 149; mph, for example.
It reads 68; mph
